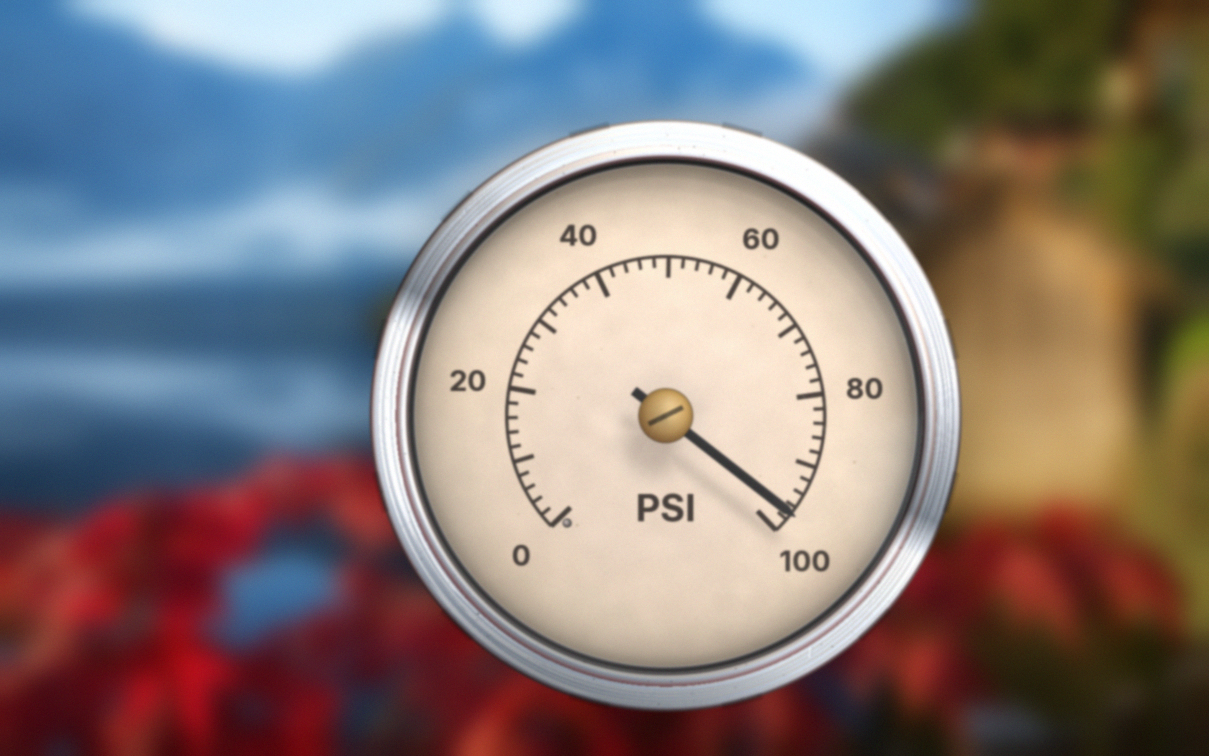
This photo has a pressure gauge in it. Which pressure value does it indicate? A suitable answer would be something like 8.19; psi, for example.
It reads 97; psi
